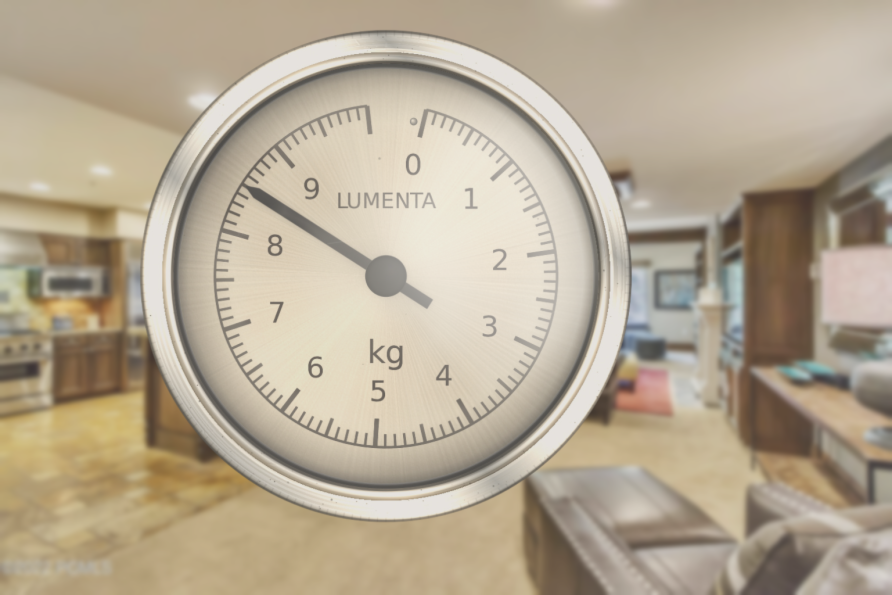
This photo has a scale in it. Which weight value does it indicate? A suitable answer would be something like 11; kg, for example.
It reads 8.5; kg
